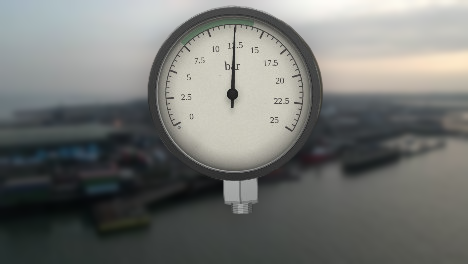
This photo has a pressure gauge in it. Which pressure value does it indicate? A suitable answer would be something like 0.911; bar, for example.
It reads 12.5; bar
